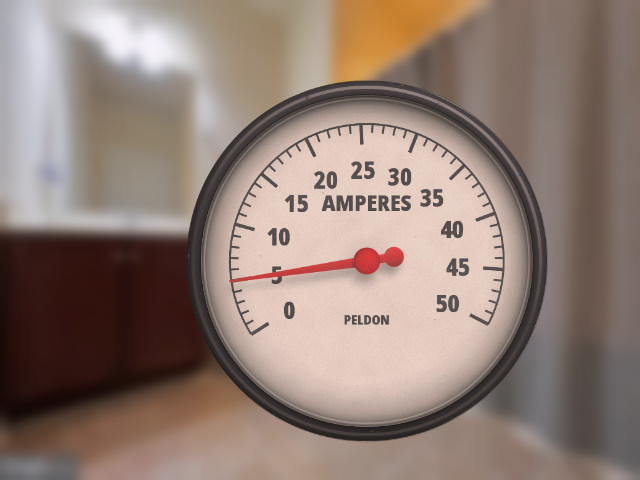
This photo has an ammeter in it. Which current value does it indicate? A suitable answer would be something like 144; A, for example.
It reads 5; A
